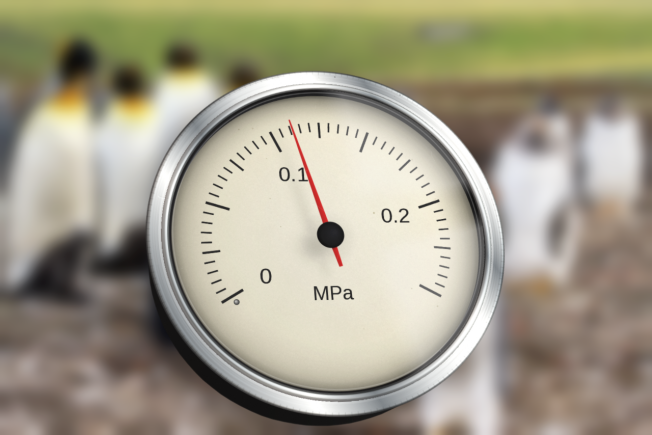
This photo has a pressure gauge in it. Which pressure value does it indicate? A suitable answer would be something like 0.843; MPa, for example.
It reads 0.11; MPa
